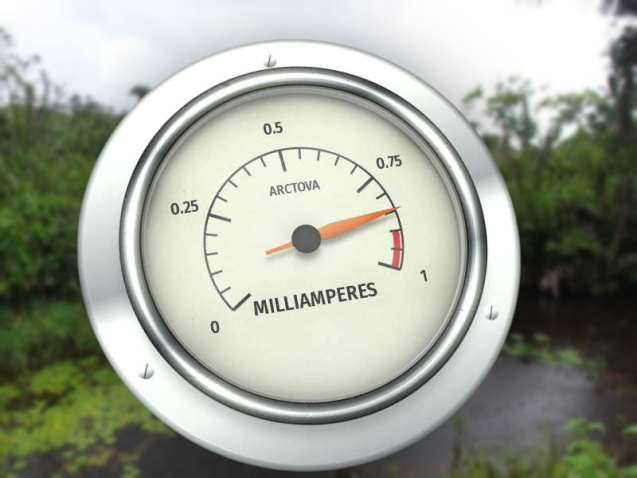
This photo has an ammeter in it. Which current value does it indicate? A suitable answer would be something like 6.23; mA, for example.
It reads 0.85; mA
